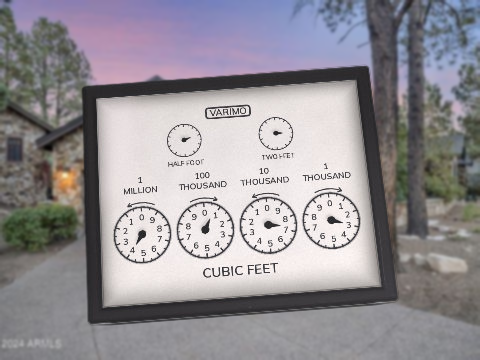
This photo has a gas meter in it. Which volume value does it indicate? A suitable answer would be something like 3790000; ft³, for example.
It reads 407300; ft³
